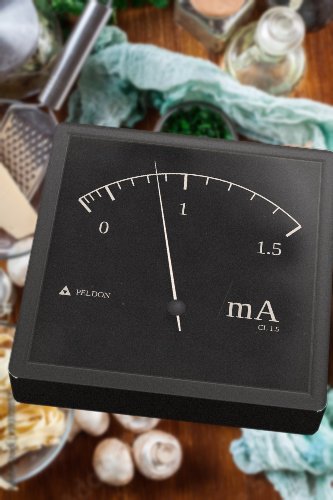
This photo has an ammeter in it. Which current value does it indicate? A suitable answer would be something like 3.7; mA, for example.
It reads 0.85; mA
